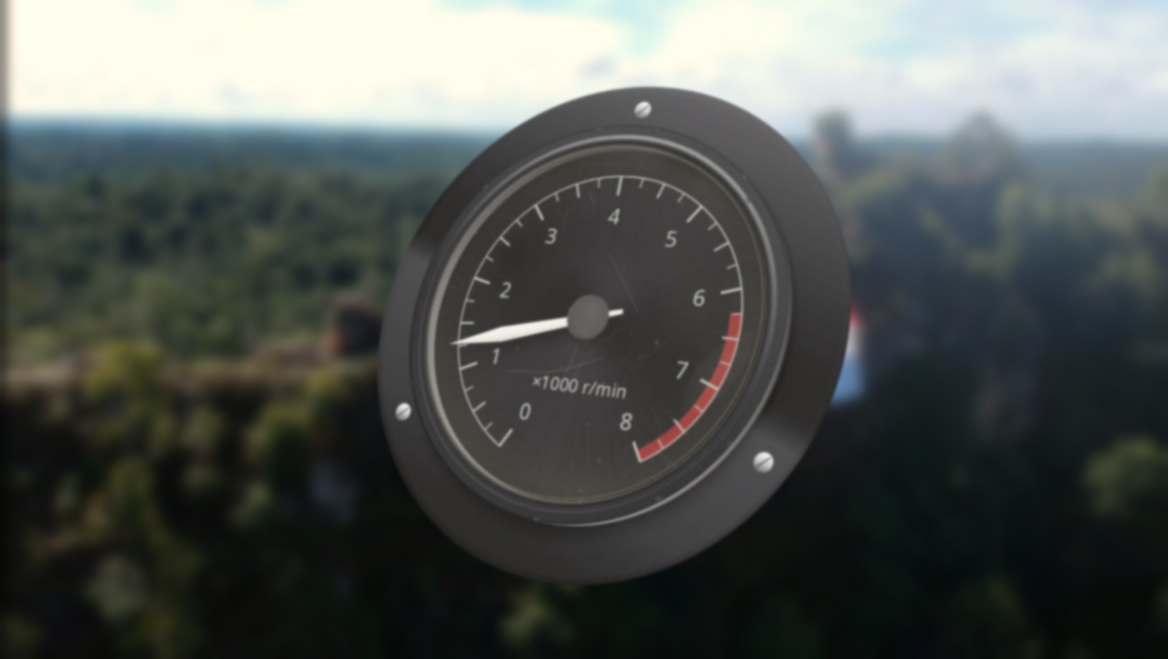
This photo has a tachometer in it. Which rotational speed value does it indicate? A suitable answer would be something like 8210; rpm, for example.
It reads 1250; rpm
